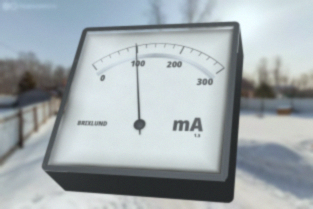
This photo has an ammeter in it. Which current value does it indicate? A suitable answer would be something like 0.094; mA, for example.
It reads 100; mA
